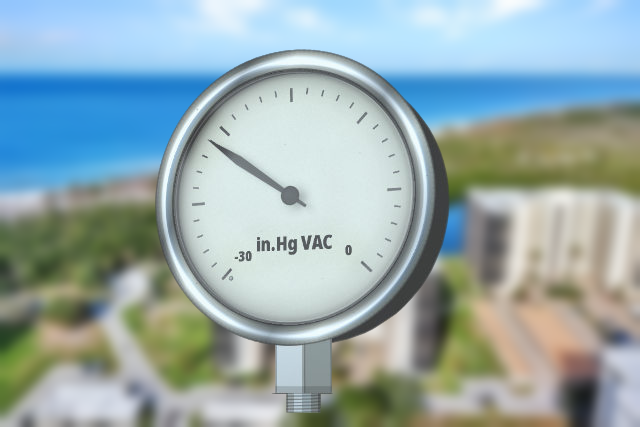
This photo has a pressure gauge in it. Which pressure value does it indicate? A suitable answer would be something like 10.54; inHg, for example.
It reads -21; inHg
